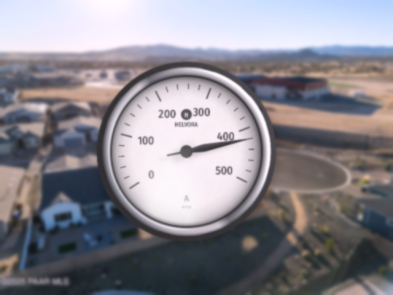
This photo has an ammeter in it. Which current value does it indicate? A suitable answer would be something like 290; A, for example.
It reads 420; A
